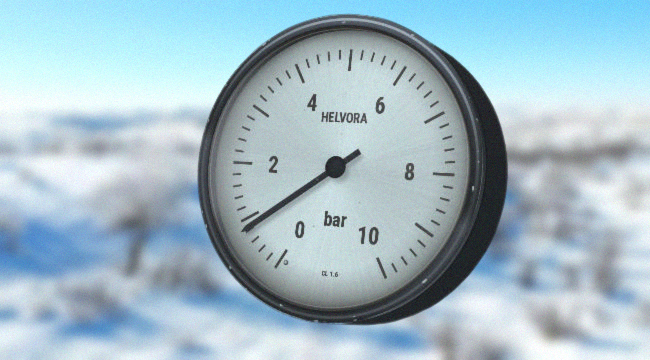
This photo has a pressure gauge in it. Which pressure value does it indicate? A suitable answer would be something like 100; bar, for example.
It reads 0.8; bar
